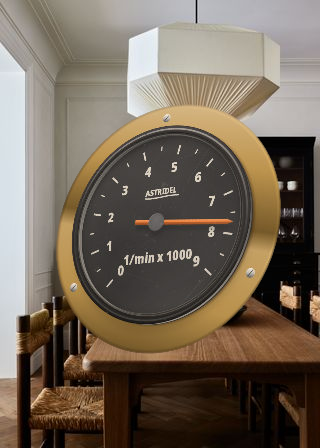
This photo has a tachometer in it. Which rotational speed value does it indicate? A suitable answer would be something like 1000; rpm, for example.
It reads 7750; rpm
